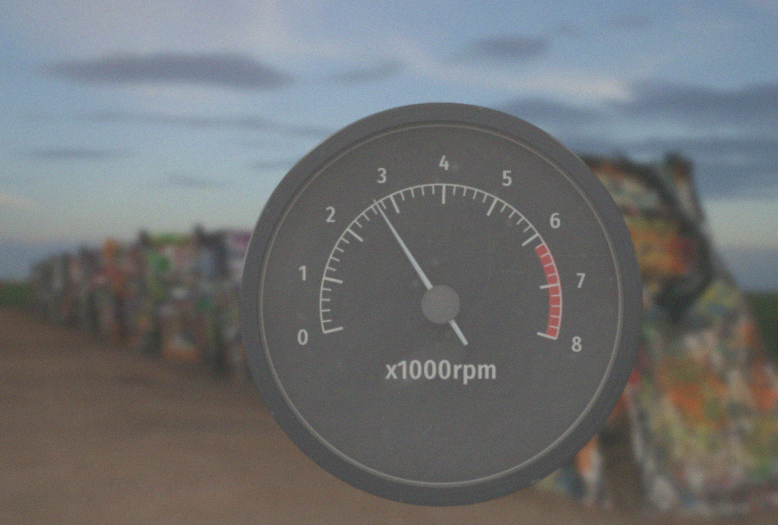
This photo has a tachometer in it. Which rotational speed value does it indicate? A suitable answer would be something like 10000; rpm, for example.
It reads 2700; rpm
